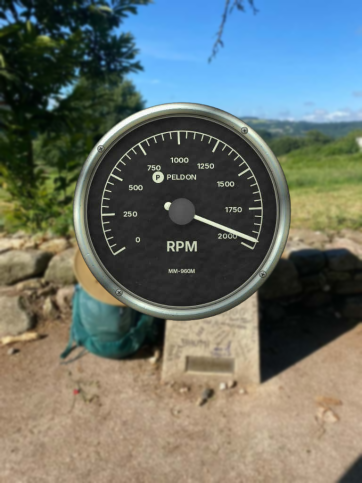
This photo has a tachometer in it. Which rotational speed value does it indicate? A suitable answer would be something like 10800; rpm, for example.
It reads 1950; rpm
